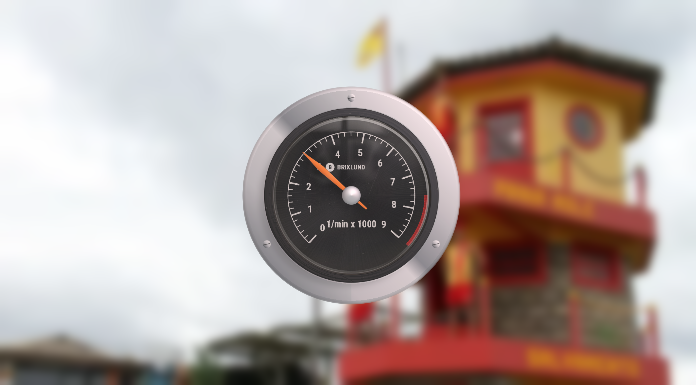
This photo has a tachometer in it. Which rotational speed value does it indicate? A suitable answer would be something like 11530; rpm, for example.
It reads 3000; rpm
